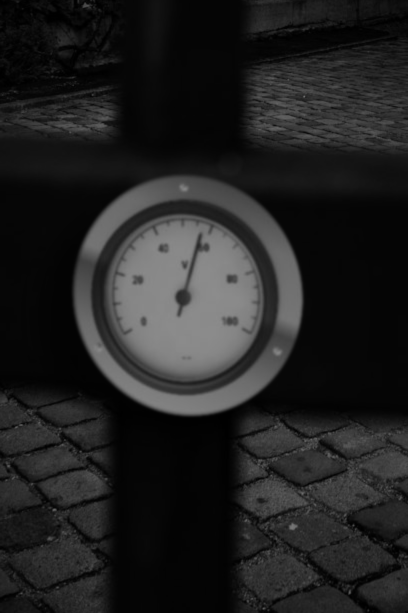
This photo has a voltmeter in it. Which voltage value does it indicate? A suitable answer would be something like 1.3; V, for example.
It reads 57.5; V
